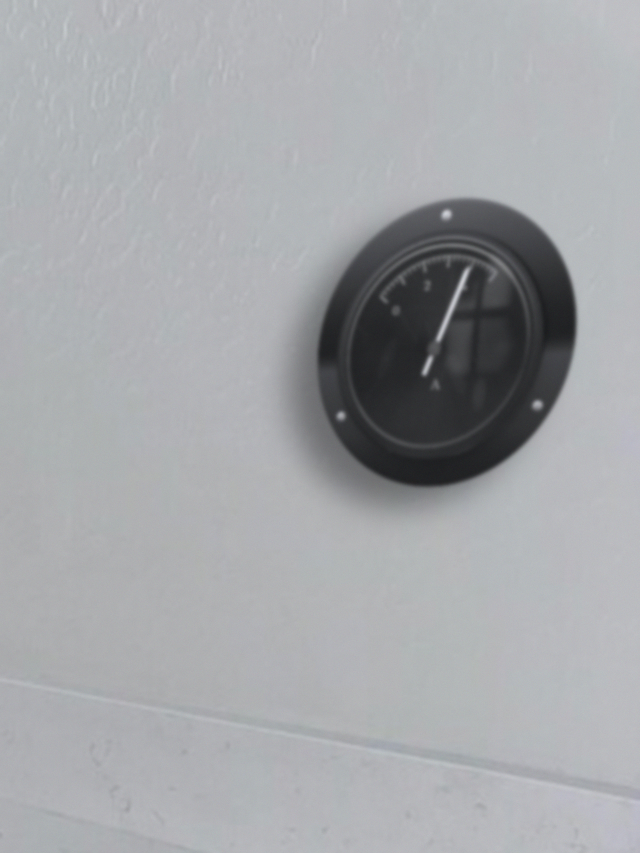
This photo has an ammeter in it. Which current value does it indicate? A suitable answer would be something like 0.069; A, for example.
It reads 4; A
